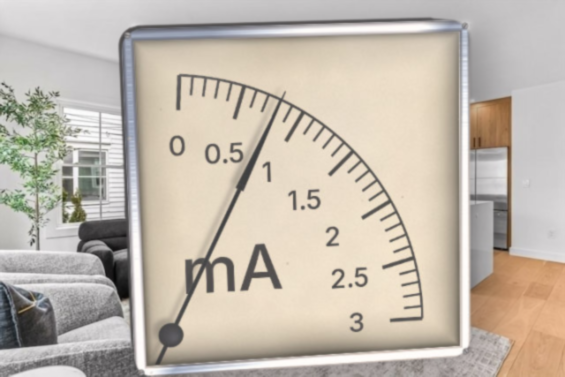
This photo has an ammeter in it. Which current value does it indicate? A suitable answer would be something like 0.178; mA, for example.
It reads 0.8; mA
